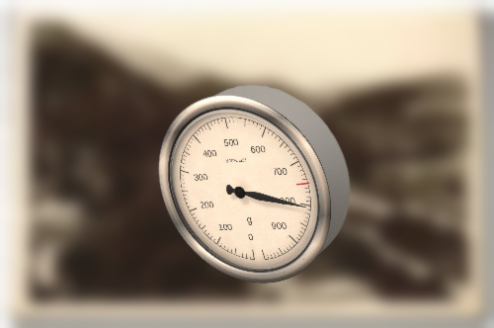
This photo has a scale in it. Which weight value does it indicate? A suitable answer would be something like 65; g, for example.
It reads 800; g
